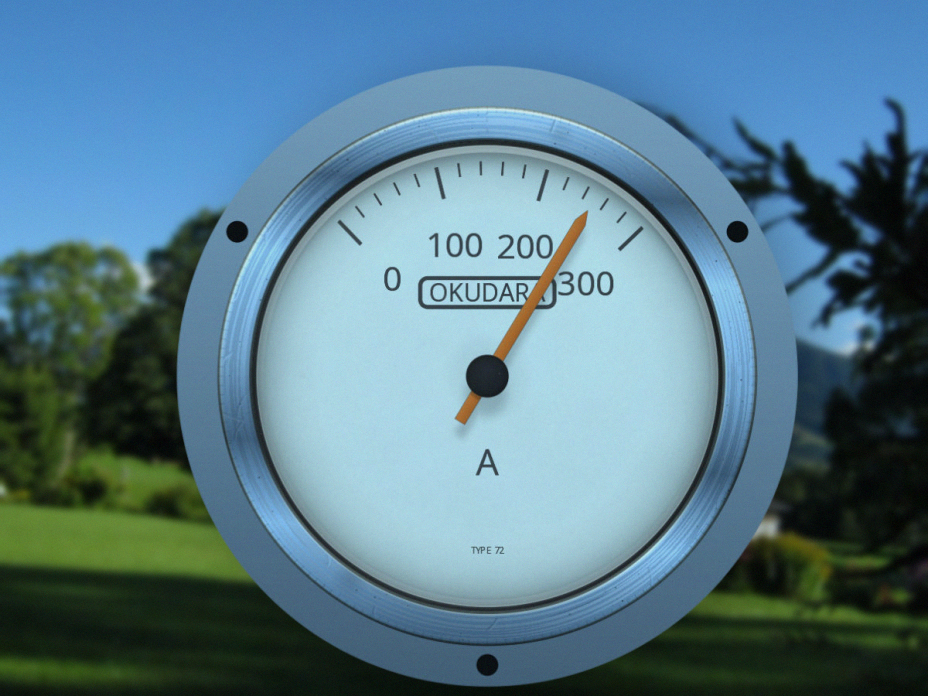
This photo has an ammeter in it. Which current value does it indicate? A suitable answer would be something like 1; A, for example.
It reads 250; A
